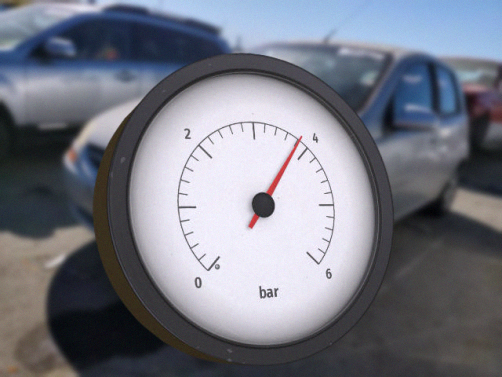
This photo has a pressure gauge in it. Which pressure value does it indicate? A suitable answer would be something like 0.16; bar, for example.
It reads 3.8; bar
